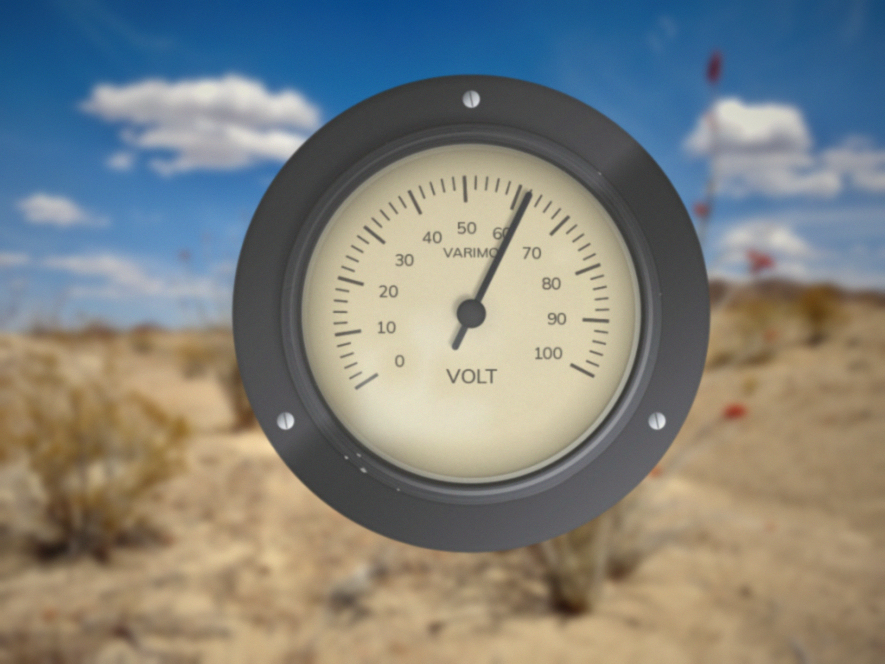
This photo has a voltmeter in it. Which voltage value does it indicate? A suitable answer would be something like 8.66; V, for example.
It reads 62; V
